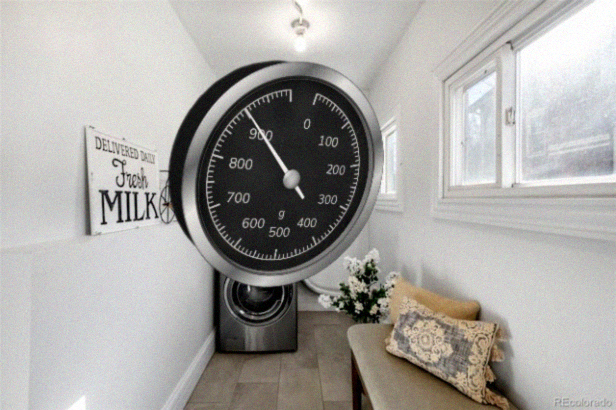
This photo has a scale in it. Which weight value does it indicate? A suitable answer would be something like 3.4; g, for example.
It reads 900; g
